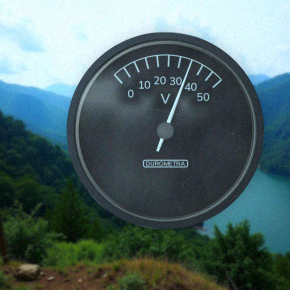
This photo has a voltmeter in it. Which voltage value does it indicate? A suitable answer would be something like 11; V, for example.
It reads 35; V
